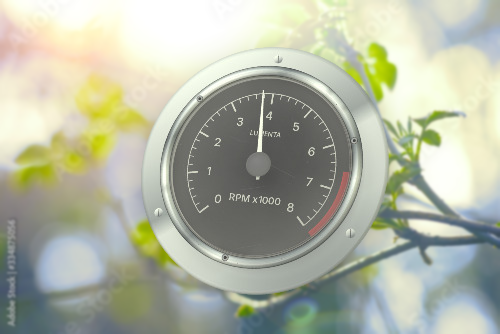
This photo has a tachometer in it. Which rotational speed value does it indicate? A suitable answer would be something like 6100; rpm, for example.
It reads 3800; rpm
